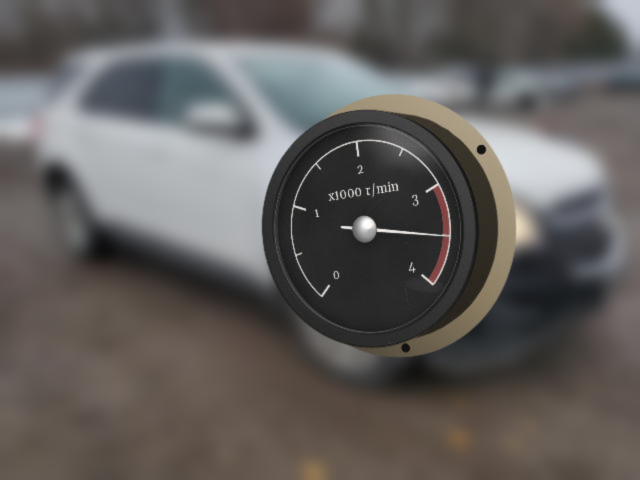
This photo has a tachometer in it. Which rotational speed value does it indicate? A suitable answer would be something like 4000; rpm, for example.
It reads 3500; rpm
